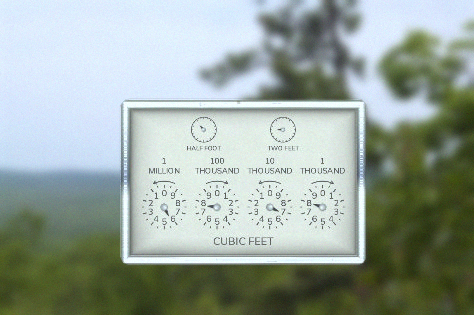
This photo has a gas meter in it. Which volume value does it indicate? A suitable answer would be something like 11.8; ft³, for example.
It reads 576800; ft³
